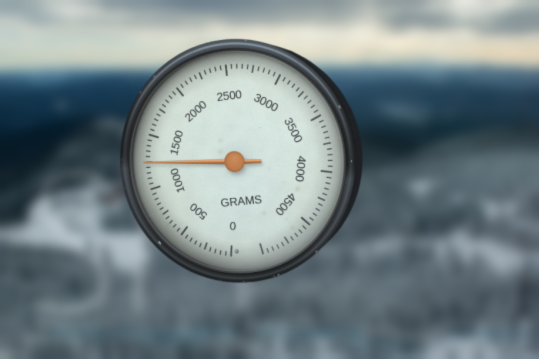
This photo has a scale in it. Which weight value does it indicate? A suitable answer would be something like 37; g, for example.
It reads 1250; g
